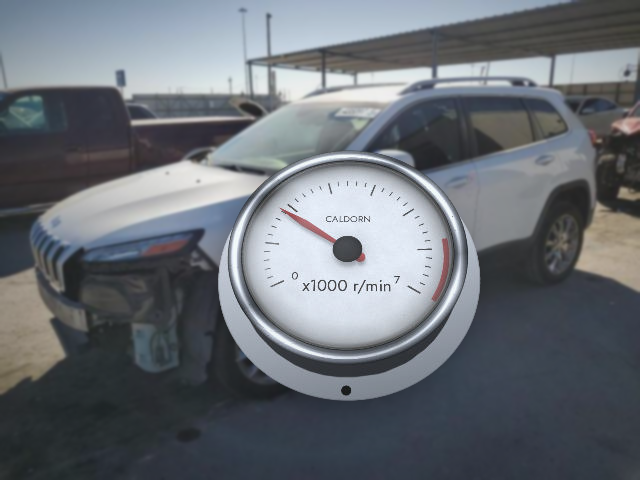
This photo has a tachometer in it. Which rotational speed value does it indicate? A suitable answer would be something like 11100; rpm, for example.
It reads 1800; rpm
